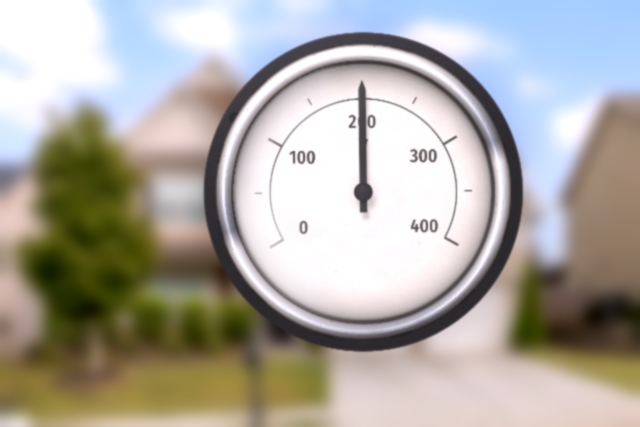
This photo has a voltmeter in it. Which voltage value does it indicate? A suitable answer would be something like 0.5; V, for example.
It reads 200; V
